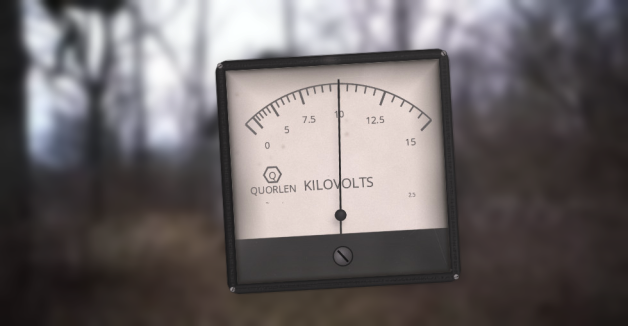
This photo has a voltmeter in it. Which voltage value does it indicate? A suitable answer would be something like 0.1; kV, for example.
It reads 10; kV
